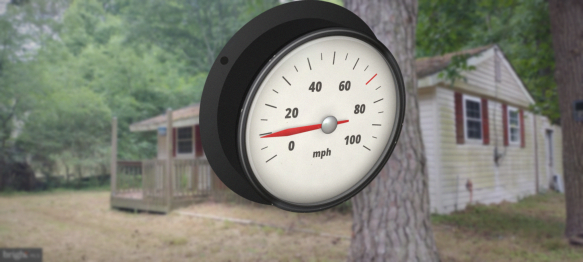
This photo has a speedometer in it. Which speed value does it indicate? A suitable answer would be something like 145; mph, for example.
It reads 10; mph
